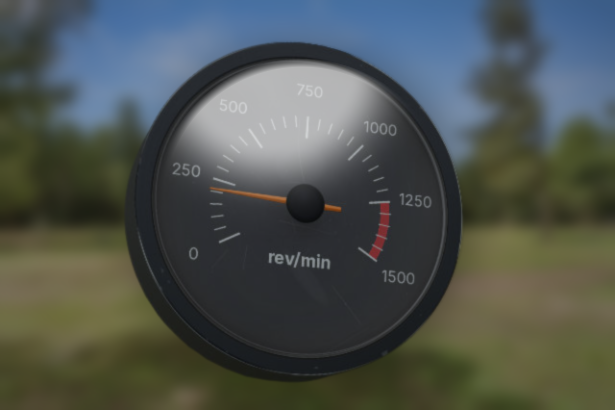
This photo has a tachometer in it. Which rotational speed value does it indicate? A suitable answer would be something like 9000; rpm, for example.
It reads 200; rpm
